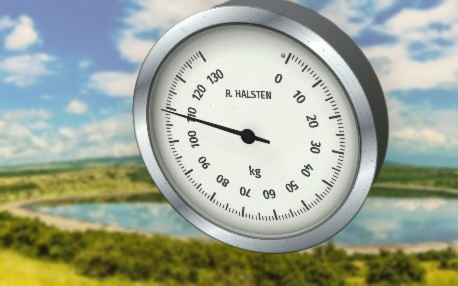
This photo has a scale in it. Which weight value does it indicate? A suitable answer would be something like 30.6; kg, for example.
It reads 110; kg
